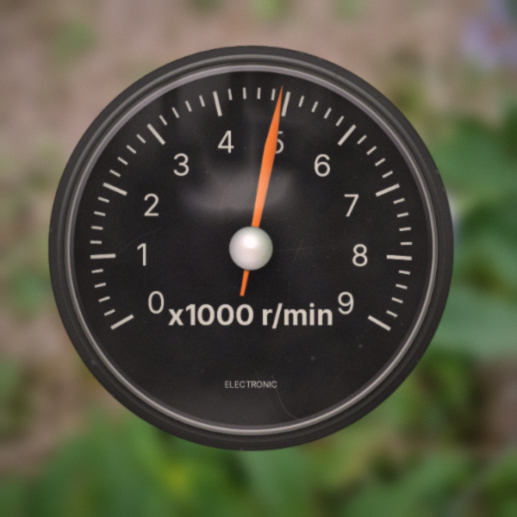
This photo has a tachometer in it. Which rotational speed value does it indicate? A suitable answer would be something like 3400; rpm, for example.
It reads 4900; rpm
